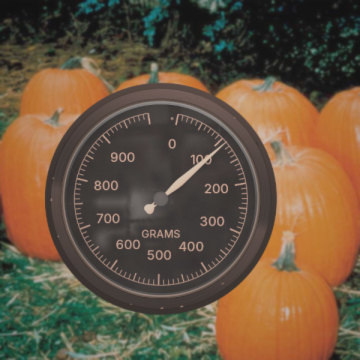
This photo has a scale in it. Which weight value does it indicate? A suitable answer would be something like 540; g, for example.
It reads 110; g
